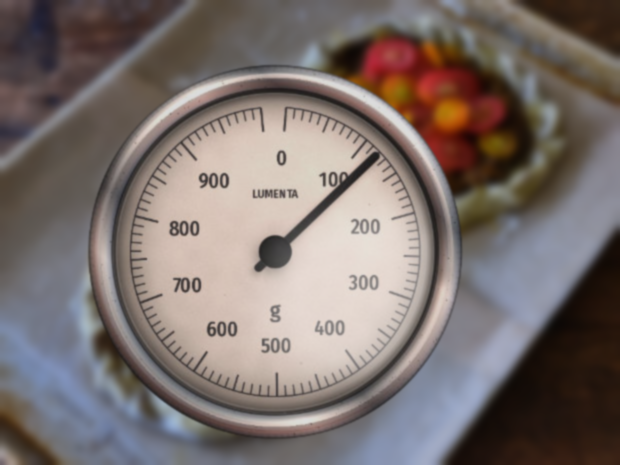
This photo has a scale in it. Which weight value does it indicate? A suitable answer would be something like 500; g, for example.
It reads 120; g
